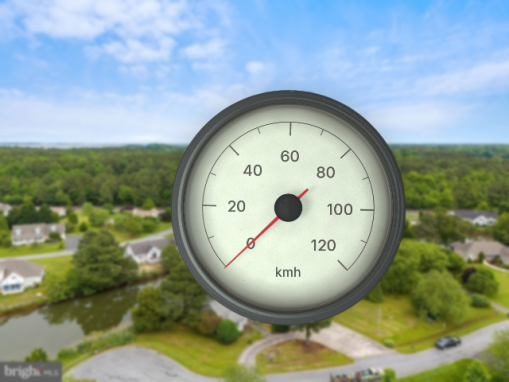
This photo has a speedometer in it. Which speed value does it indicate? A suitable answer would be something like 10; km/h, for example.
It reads 0; km/h
